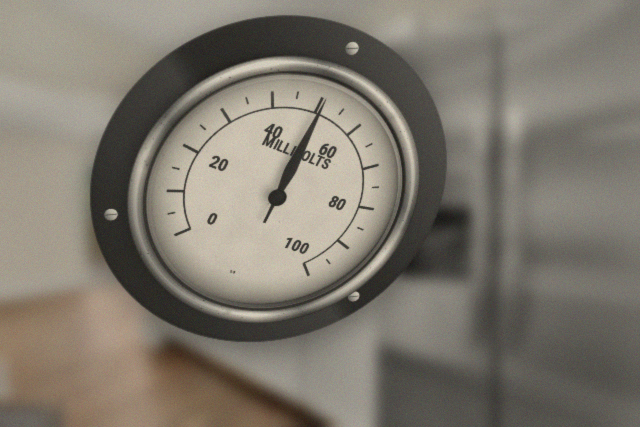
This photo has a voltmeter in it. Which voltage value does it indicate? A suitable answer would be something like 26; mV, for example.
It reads 50; mV
